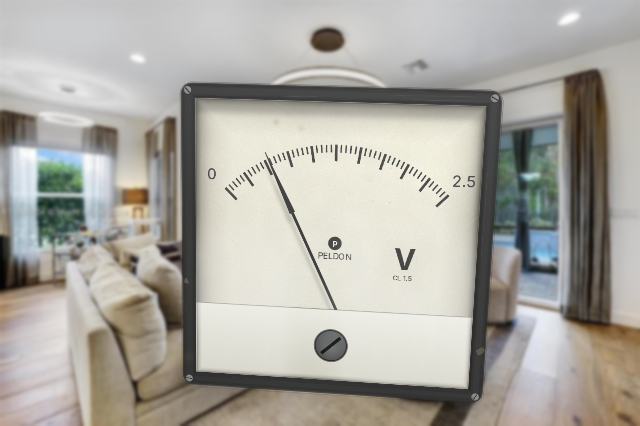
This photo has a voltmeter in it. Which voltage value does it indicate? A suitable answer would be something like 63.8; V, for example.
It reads 0.55; V
